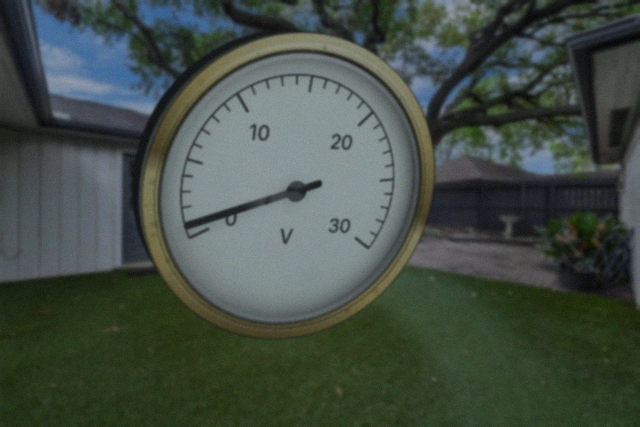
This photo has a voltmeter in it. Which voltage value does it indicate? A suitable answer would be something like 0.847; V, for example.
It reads 1; V
